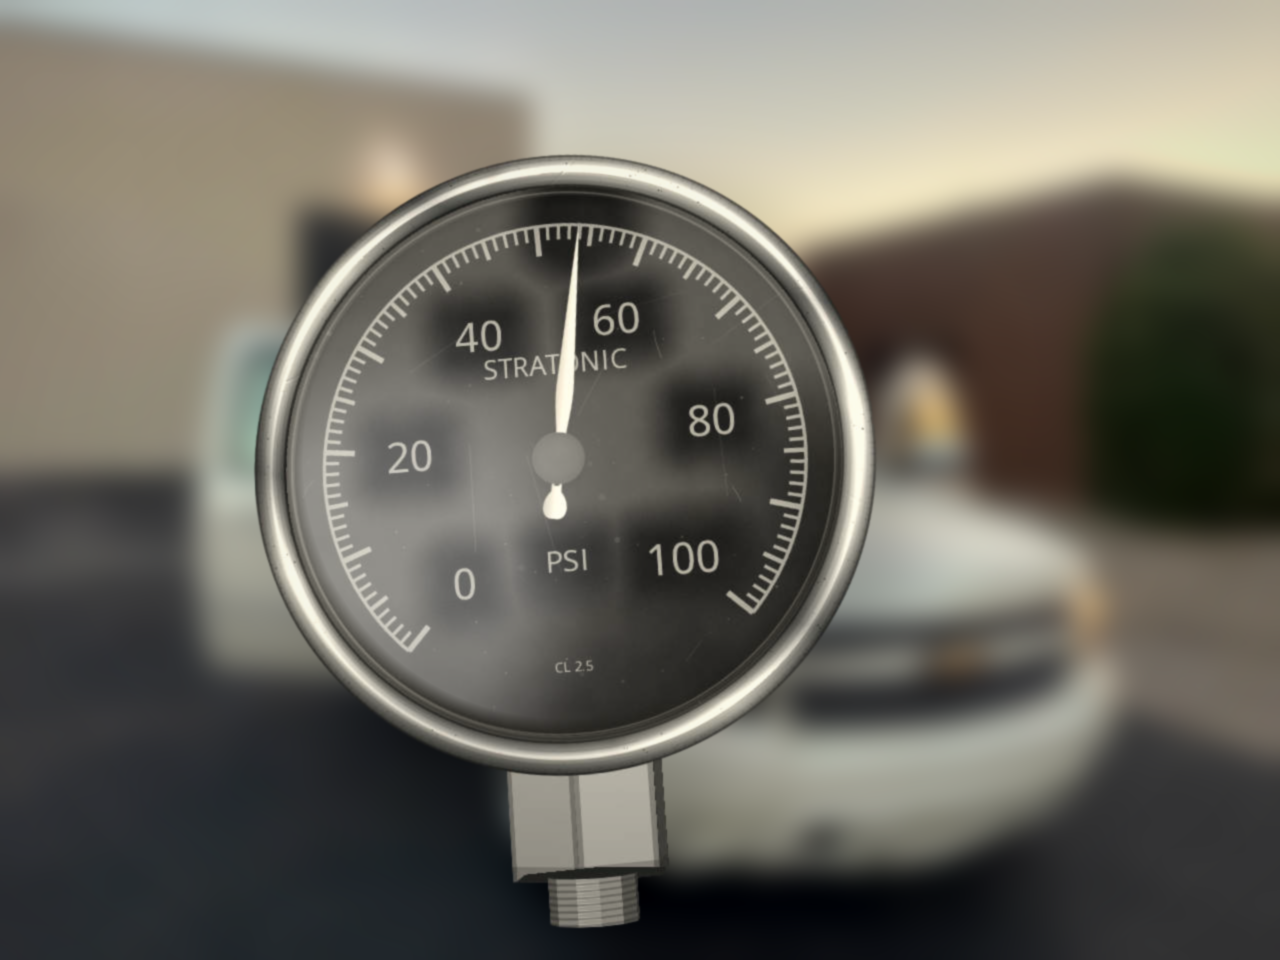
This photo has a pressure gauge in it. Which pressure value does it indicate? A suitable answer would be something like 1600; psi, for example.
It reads 54; psi
